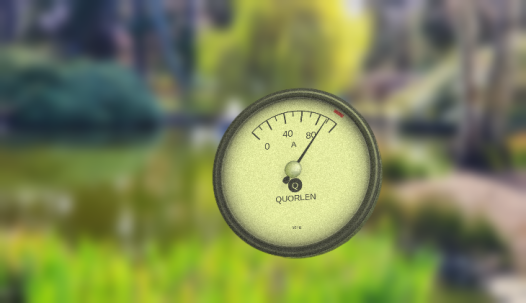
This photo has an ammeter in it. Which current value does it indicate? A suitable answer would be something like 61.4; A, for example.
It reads 90; A
